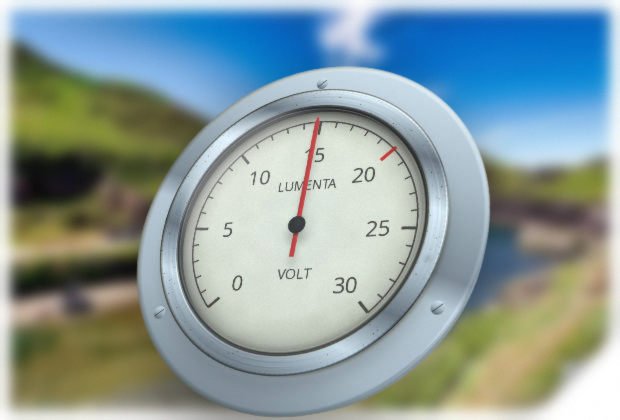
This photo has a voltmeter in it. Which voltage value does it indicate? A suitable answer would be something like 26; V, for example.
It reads 15; V
